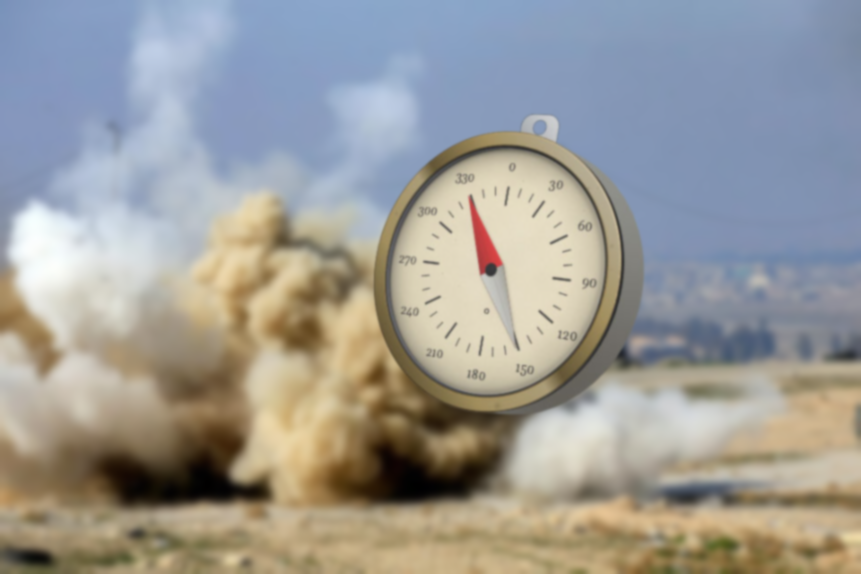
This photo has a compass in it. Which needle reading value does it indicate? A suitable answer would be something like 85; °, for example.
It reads 330; °
